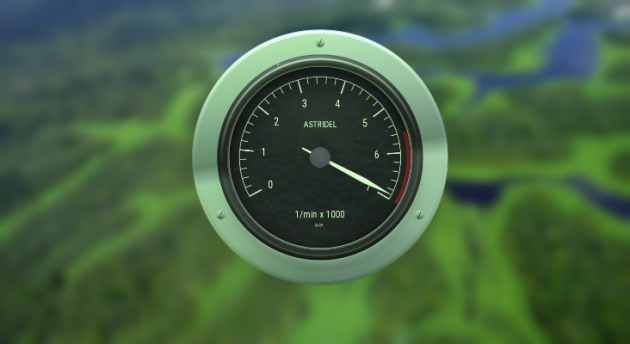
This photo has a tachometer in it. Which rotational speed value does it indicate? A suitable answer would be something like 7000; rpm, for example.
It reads 6900; rpm
